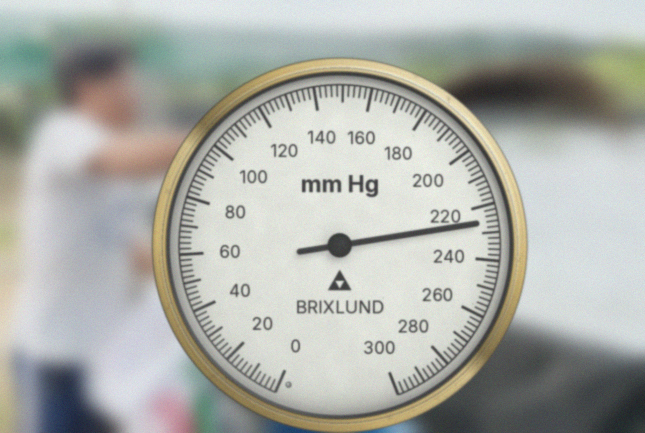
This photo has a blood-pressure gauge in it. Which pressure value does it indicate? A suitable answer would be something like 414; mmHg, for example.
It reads 226; mmHg
